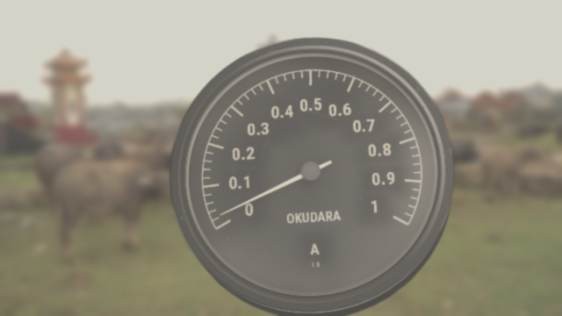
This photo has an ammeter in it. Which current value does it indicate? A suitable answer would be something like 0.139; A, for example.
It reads 0.02; A
